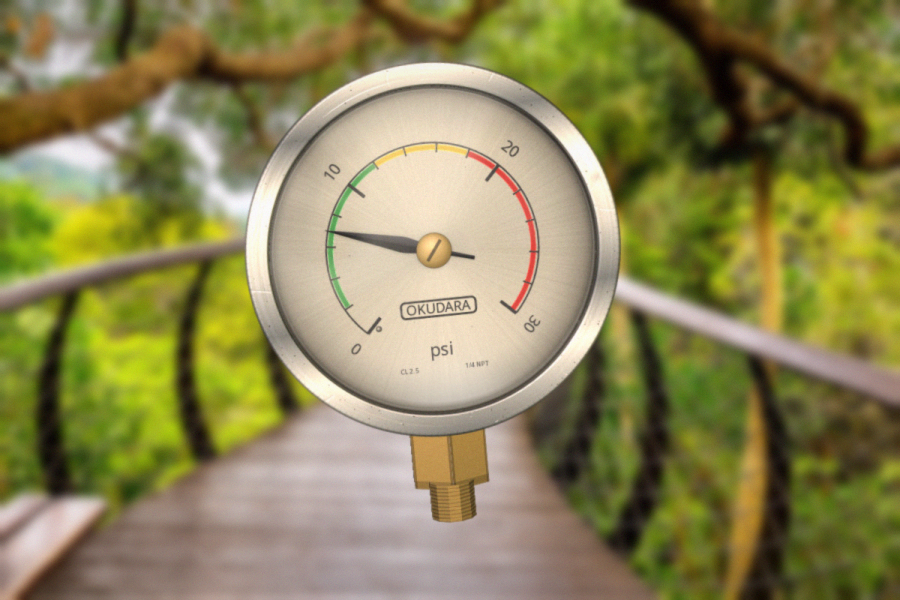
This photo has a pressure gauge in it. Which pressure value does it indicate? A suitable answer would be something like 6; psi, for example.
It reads 7; psi
